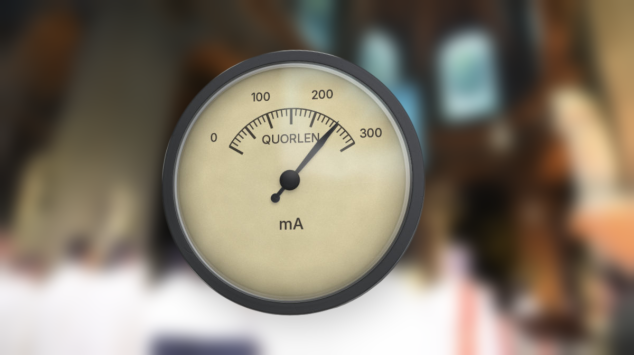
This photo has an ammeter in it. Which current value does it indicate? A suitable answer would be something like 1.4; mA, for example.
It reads 250; mA
